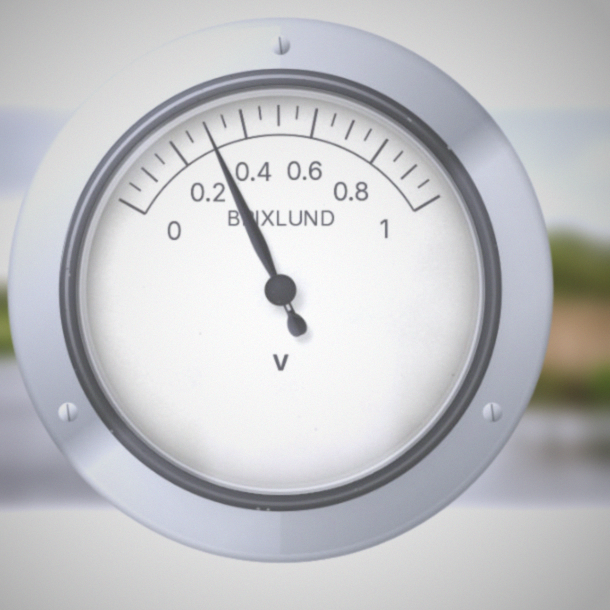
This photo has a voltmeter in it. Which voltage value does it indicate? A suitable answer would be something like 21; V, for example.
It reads 0.3; V
